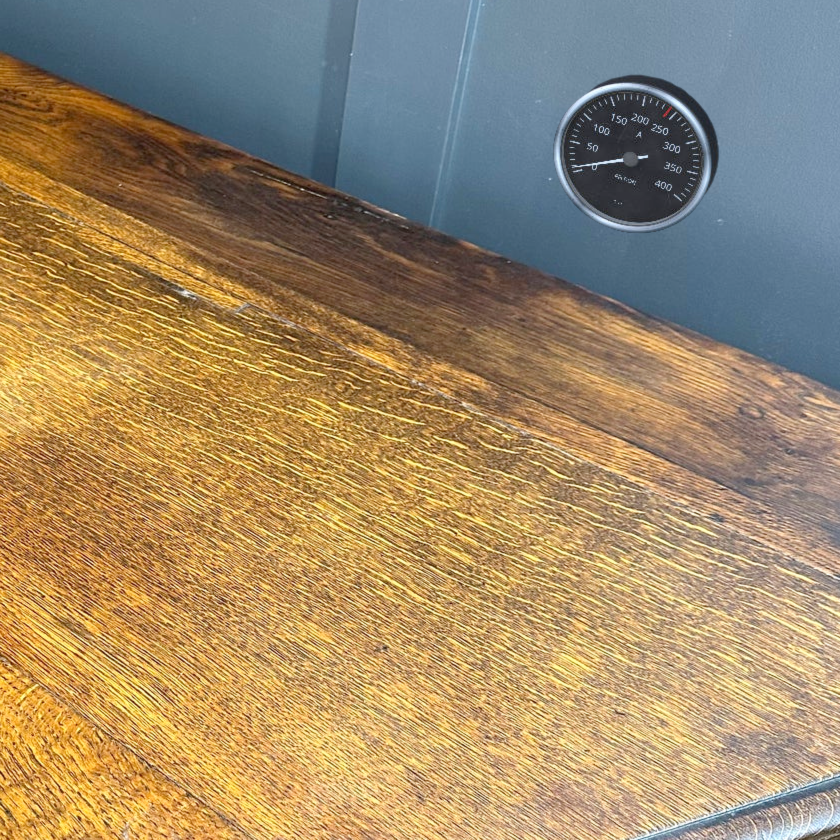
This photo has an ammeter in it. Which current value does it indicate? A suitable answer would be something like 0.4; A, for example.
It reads 10; A
